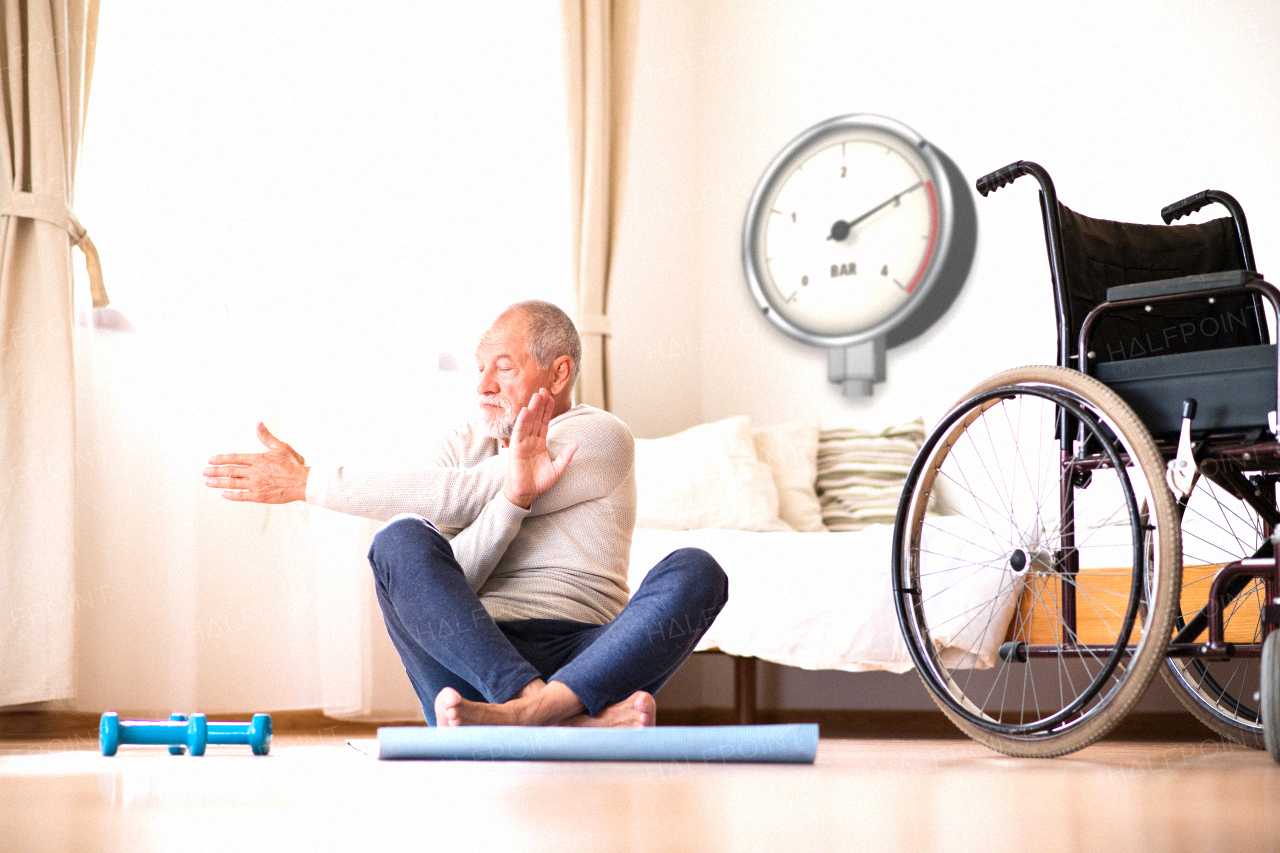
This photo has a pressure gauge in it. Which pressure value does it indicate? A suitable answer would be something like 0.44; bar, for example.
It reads 3; bar
